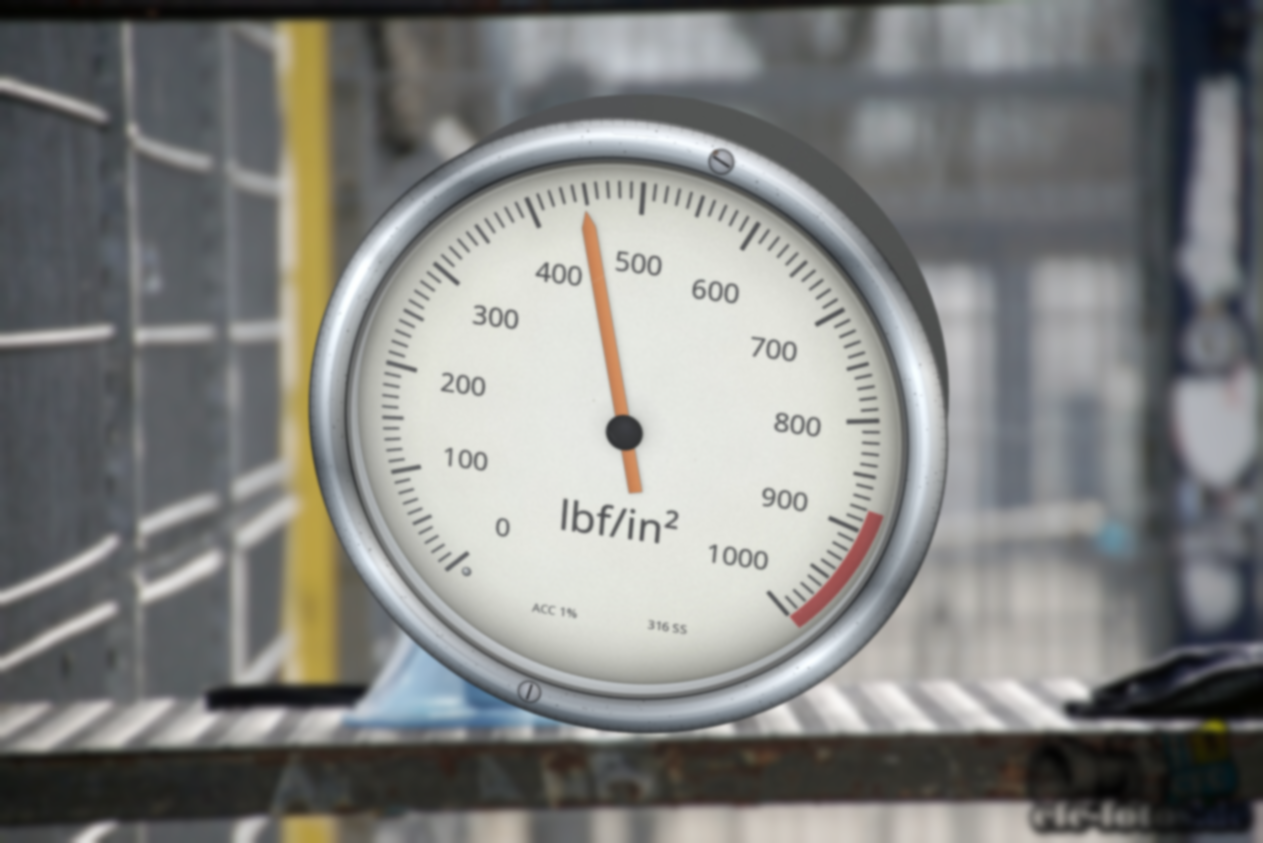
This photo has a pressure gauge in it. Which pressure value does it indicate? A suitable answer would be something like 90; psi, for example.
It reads 450; psi
